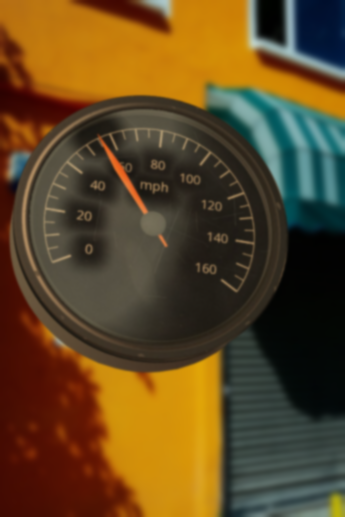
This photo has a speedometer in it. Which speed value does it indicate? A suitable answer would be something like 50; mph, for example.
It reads 55; mph
